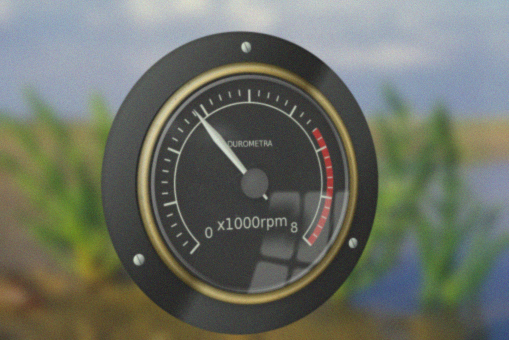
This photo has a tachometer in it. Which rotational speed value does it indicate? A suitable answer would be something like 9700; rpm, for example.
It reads 2800; rpm
